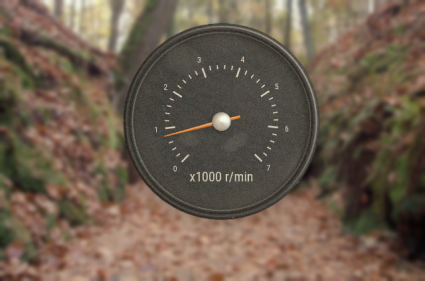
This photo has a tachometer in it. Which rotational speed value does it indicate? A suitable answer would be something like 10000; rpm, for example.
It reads 800; rpm
